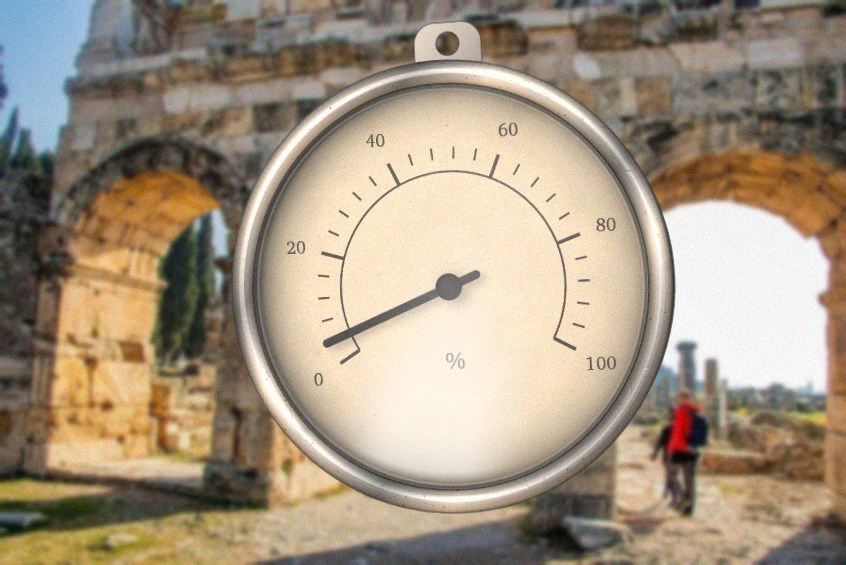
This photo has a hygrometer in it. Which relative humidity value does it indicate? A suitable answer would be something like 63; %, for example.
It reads 4; %
